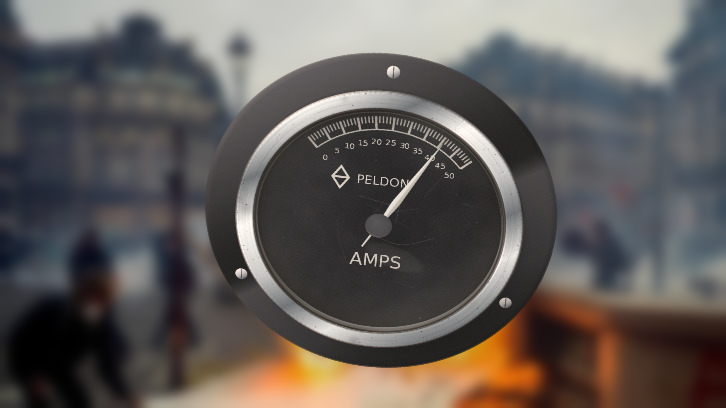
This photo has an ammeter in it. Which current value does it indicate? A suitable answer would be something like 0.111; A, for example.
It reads 40; A
